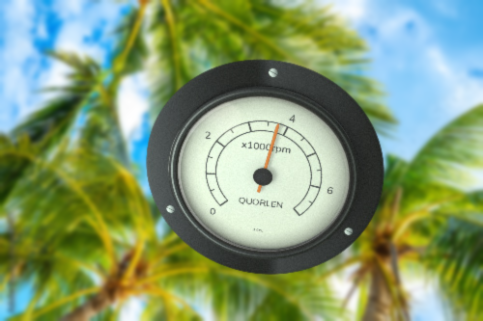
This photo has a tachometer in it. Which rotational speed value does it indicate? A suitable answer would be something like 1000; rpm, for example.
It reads 3750; rpm
